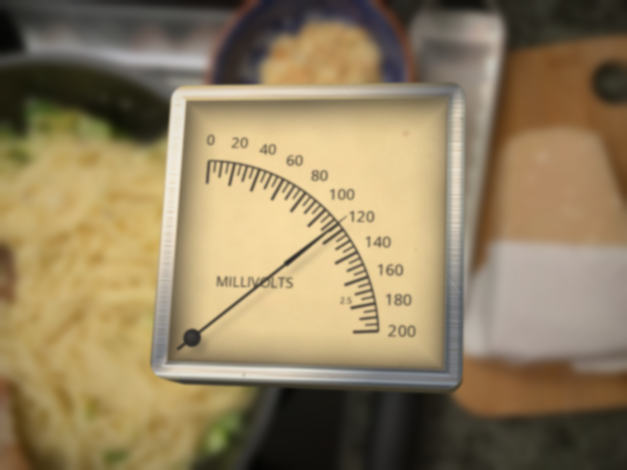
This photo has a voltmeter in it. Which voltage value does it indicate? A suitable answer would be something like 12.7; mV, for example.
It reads 115; mV
